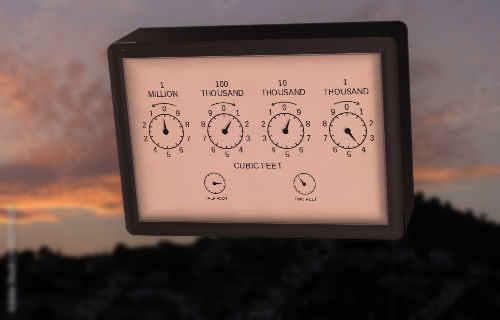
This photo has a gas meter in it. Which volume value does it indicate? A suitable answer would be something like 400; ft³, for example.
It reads 9400; ft³
